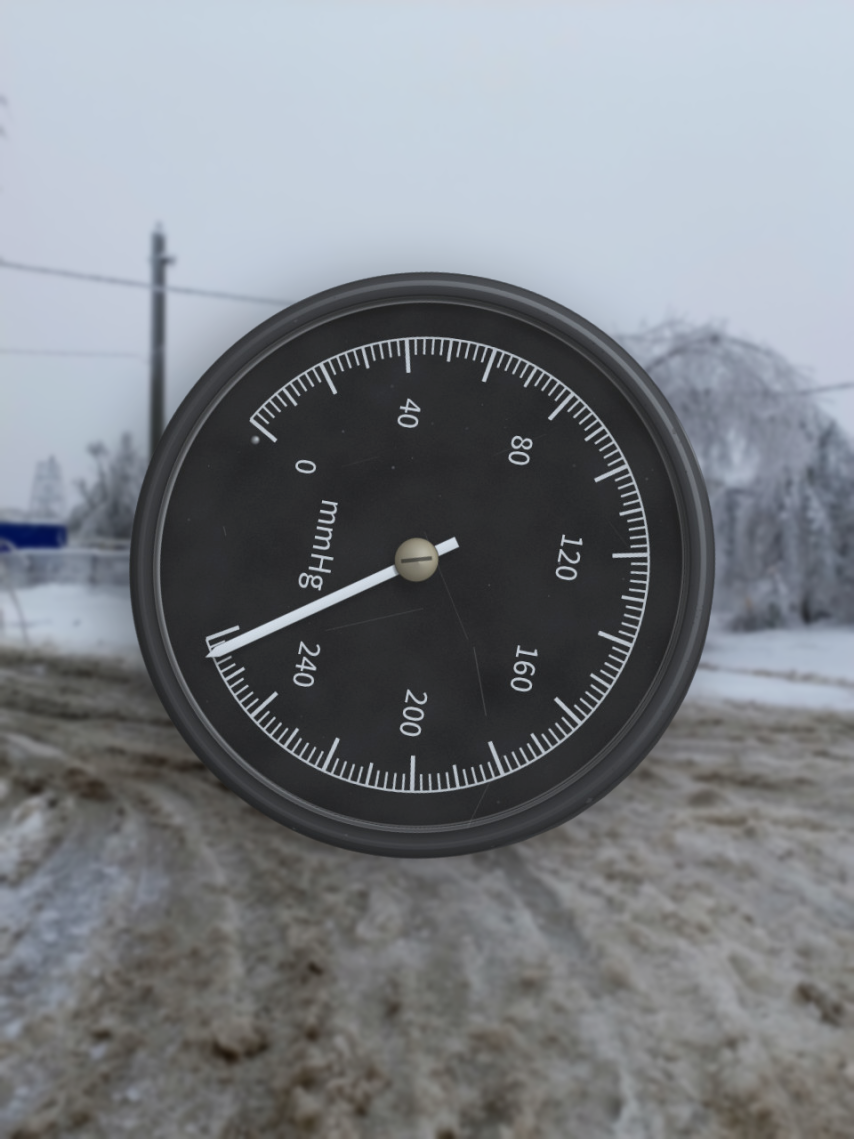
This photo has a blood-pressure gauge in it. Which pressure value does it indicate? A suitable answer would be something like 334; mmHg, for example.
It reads 256; mmHg
